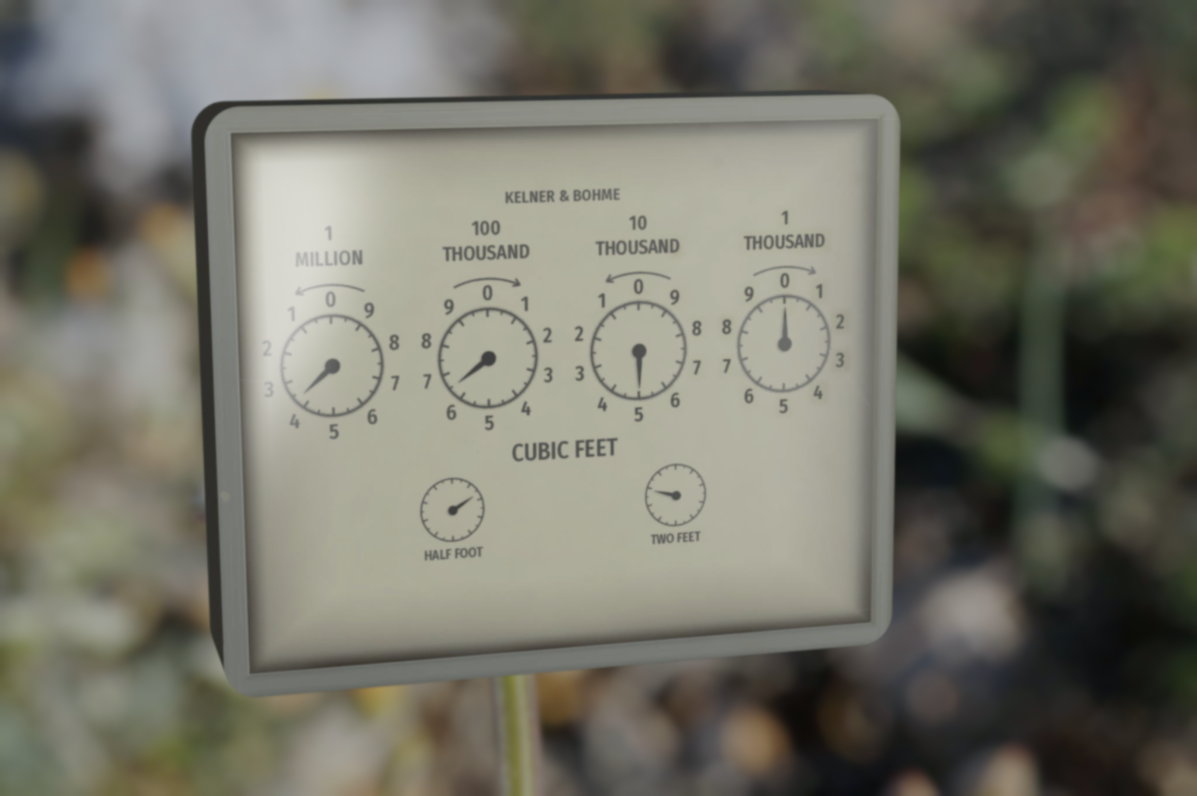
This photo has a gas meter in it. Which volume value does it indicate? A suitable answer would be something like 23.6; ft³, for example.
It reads 365000; ft³
